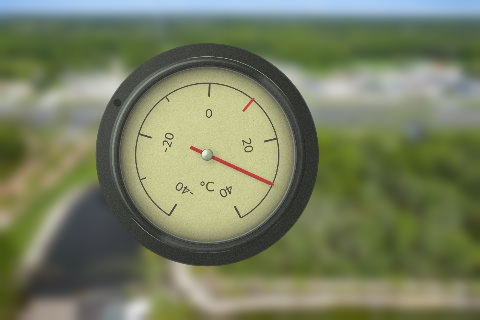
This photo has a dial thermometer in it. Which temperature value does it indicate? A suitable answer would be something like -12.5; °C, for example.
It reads 30; °C
